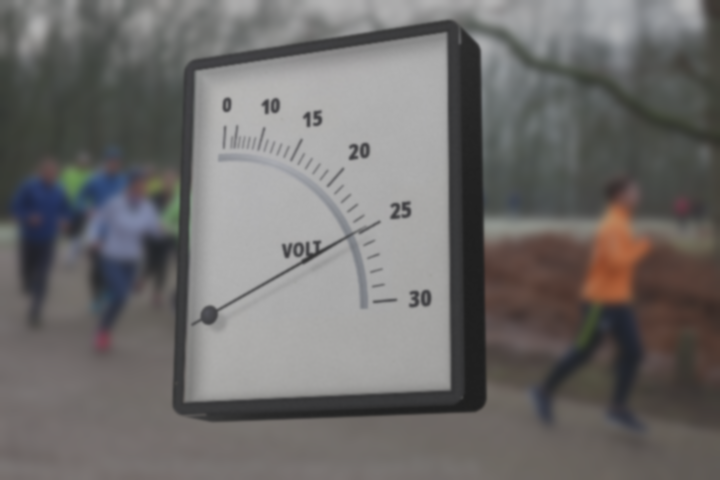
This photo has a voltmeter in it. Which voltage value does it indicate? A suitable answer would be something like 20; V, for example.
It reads 25; V
